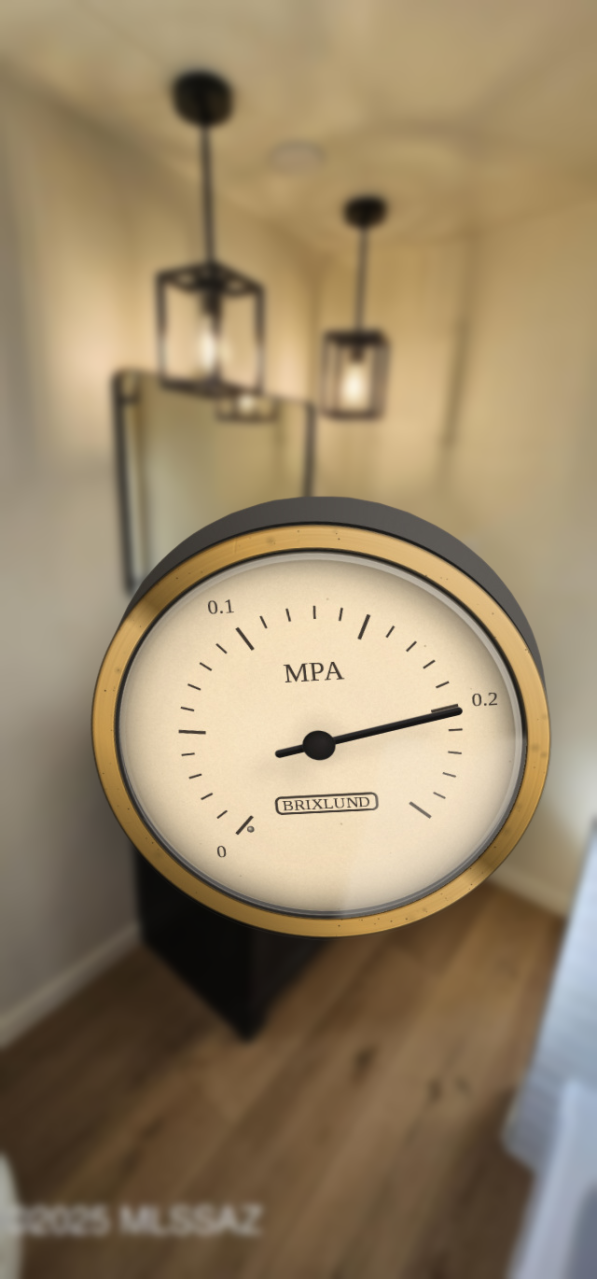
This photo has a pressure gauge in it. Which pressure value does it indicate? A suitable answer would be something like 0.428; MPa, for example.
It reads 0.2; MPa
